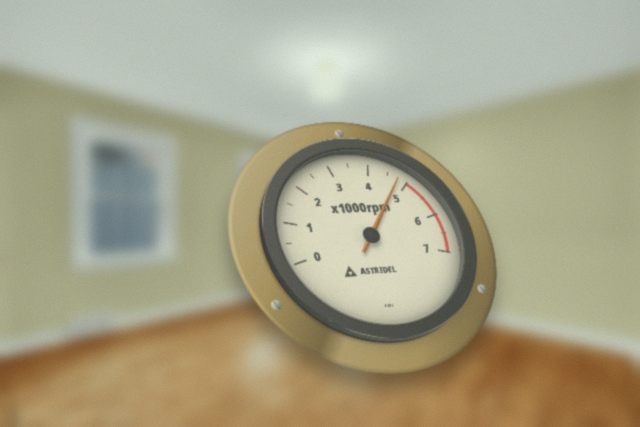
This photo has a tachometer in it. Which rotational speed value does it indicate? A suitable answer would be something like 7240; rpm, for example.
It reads 4750; rpm
